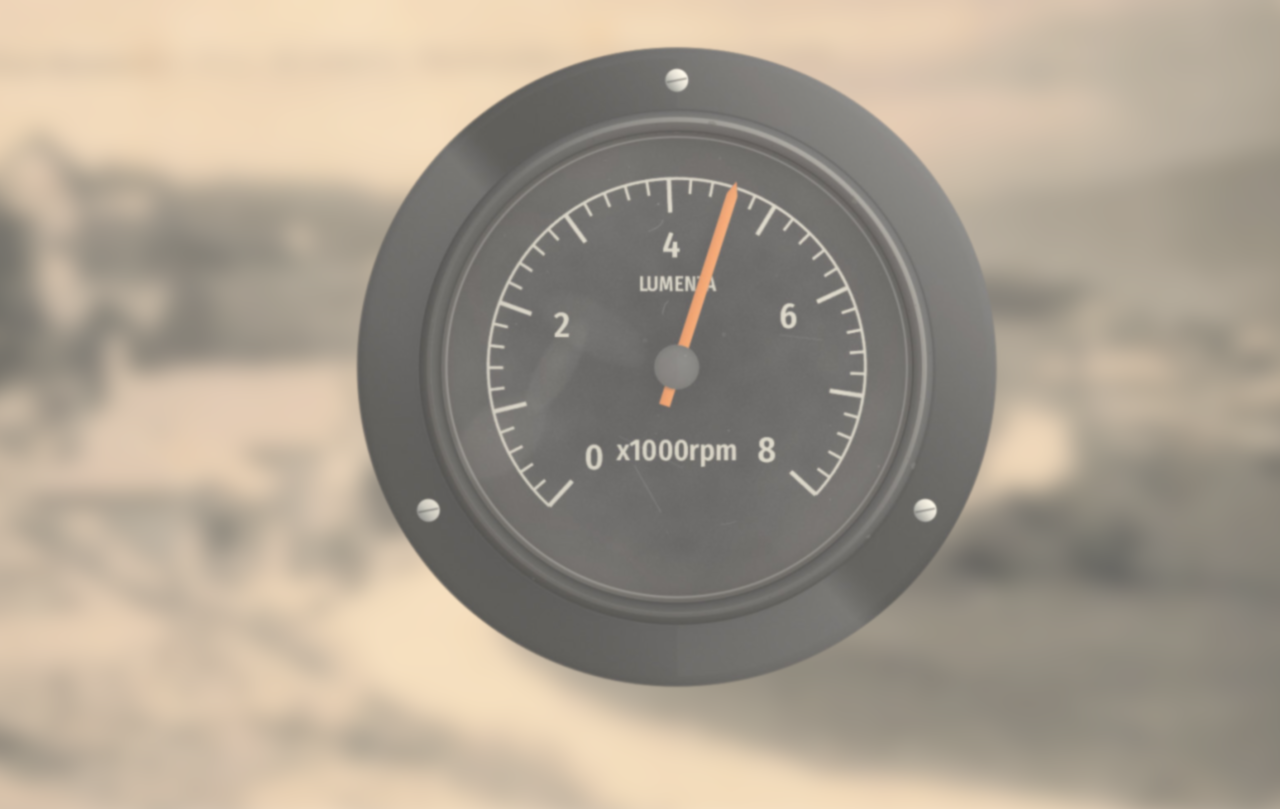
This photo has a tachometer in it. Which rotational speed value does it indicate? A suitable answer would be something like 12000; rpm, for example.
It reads 4600; rpm
